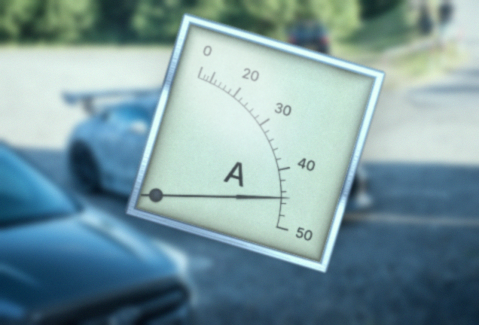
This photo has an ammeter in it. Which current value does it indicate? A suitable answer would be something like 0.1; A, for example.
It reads 45; A
